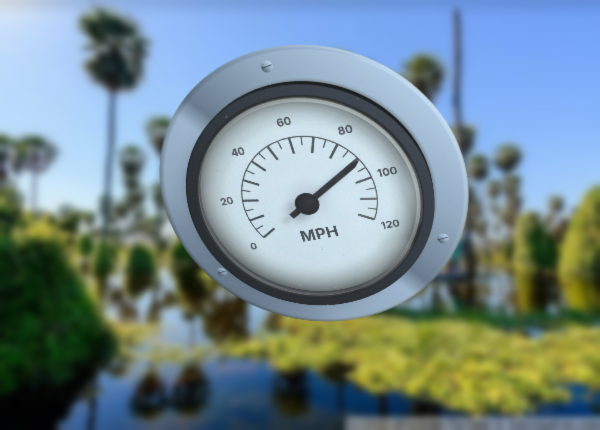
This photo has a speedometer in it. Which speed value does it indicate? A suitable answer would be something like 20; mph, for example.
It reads 90; mph
